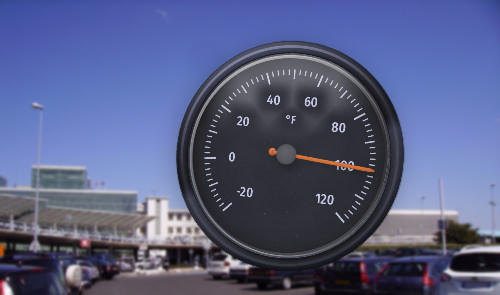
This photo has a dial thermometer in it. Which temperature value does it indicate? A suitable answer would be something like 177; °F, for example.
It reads 100; °F
